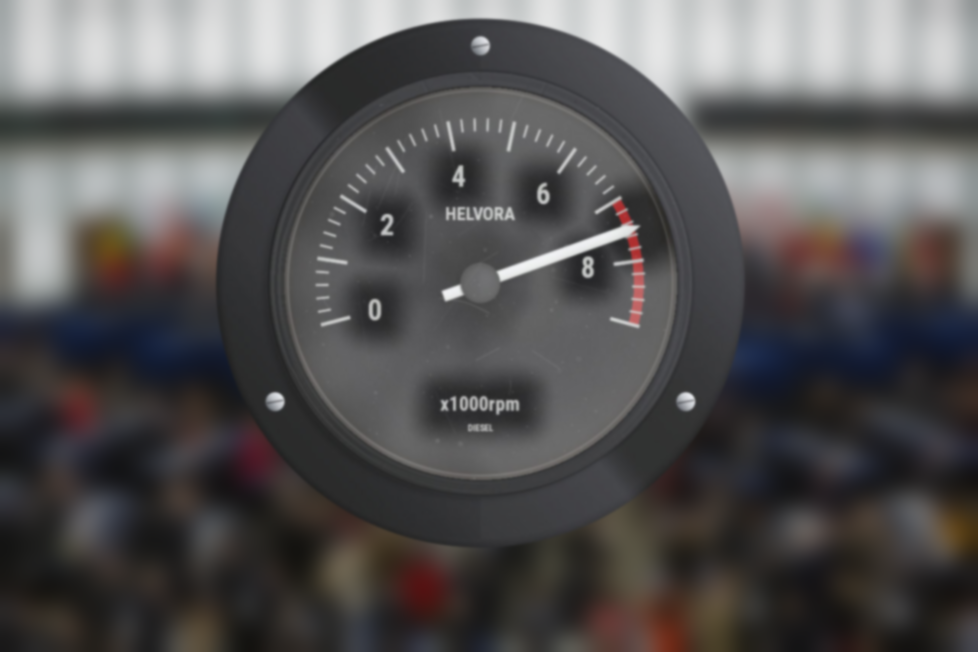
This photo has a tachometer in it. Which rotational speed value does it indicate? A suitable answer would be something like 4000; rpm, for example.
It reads 7500; rpm
